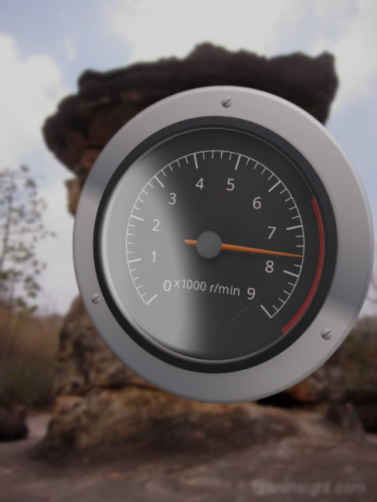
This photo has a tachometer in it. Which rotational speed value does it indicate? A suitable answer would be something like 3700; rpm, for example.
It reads 7600; rpm
